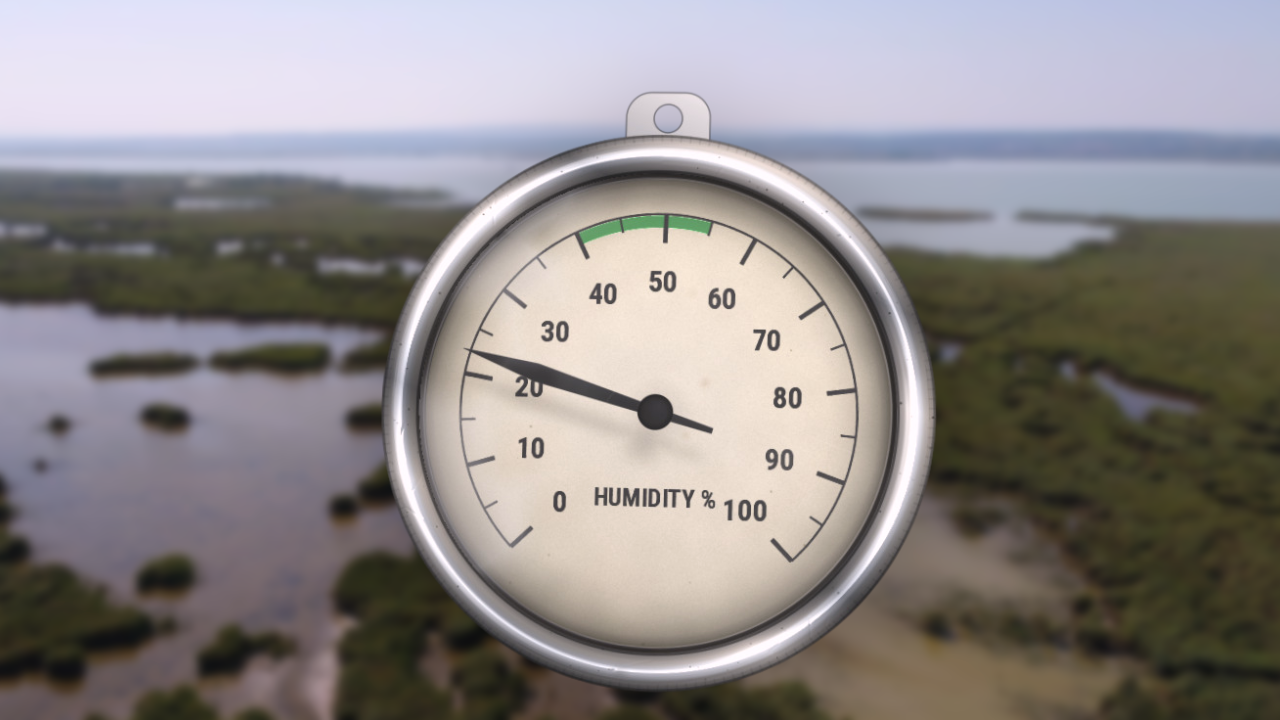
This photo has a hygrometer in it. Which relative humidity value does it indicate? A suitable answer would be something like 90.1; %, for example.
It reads 22.5; %
